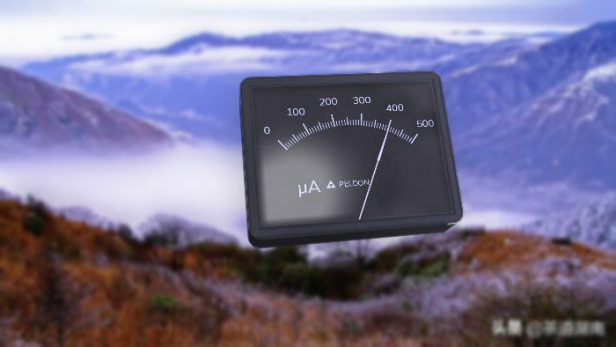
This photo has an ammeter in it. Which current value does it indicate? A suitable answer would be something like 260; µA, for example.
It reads 400; µA
